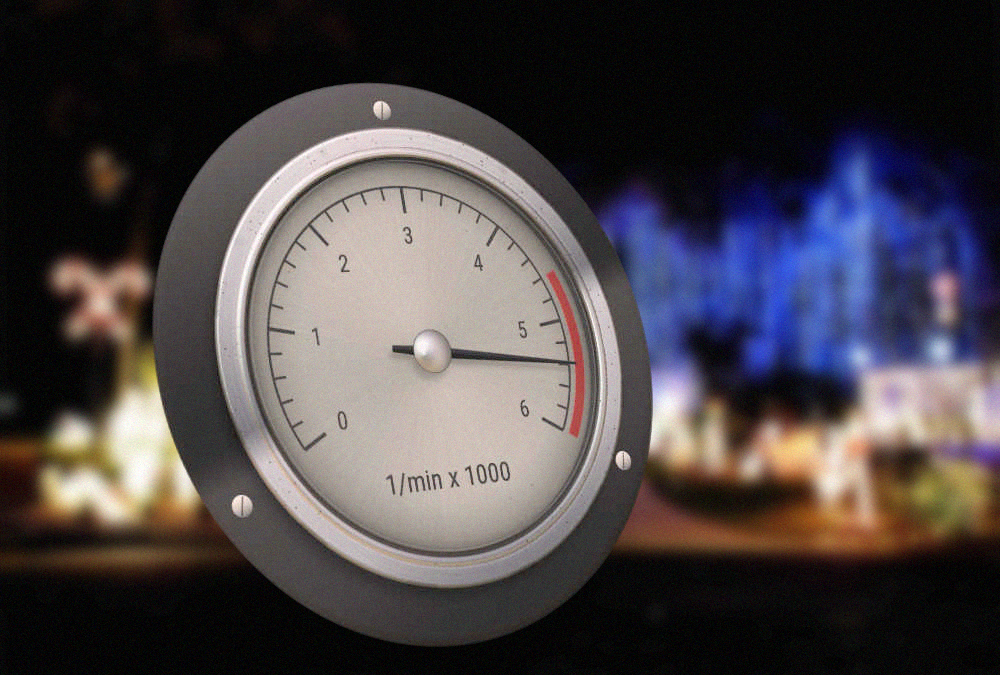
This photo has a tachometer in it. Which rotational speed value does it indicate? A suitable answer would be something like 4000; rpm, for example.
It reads 5400; rpm
